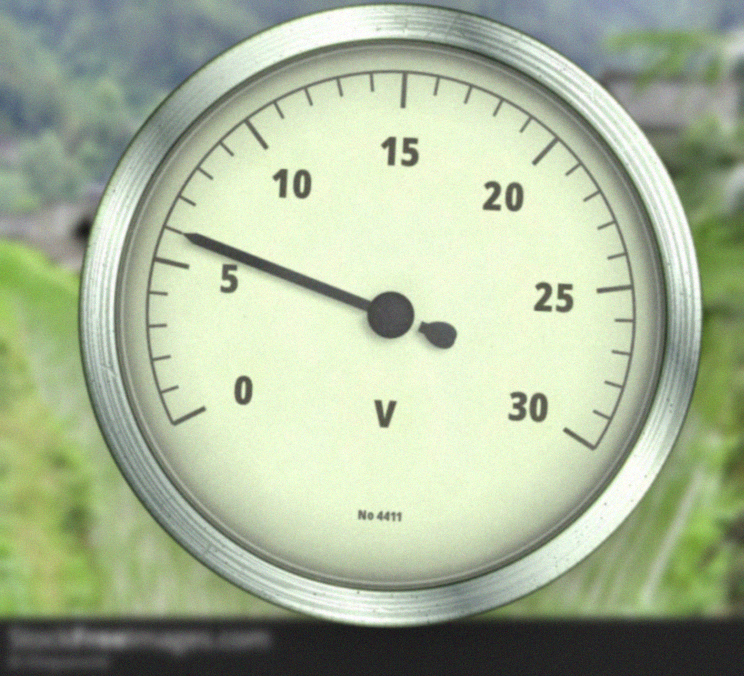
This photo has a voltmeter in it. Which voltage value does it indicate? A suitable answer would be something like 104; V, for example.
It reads 6; V
